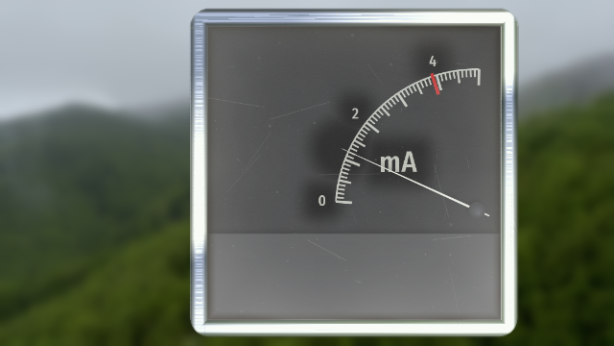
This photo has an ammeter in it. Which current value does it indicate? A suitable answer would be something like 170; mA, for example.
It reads 1.2; mA
